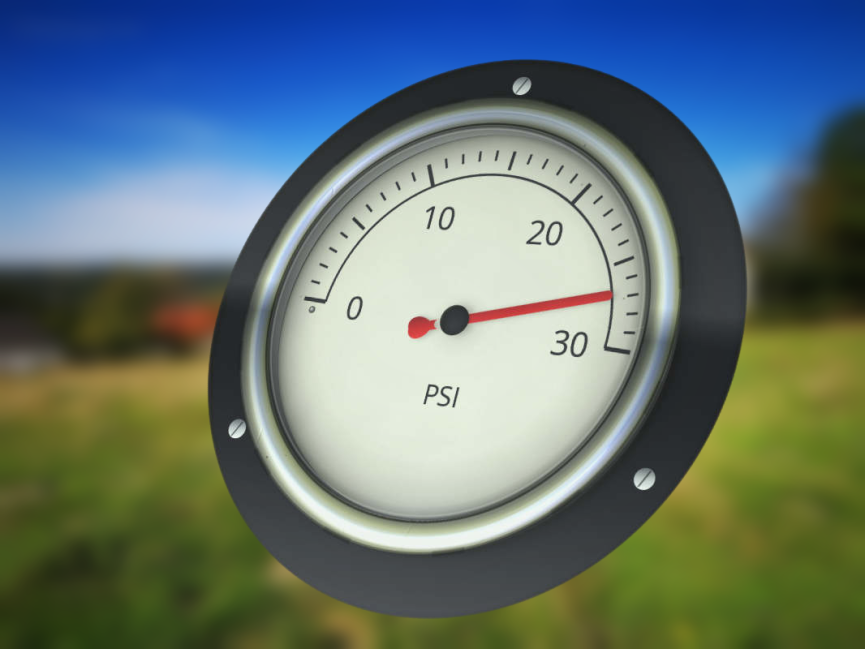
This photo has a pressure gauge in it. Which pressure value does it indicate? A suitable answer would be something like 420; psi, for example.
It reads 27; psi
